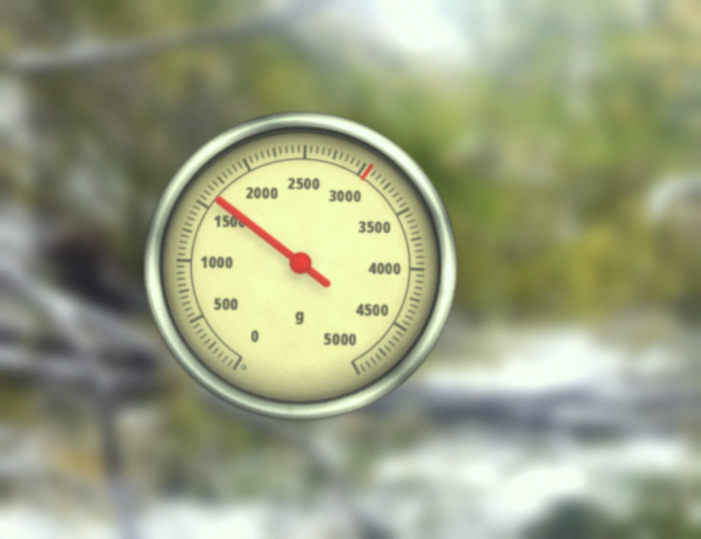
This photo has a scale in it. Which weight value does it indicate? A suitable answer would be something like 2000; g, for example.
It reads 1600; g
